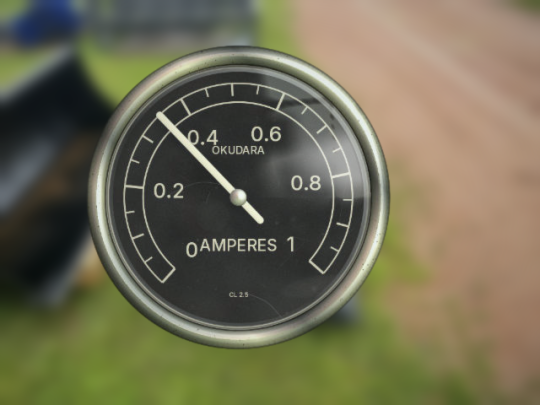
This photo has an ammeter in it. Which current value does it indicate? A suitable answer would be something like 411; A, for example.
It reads 0.35; A
